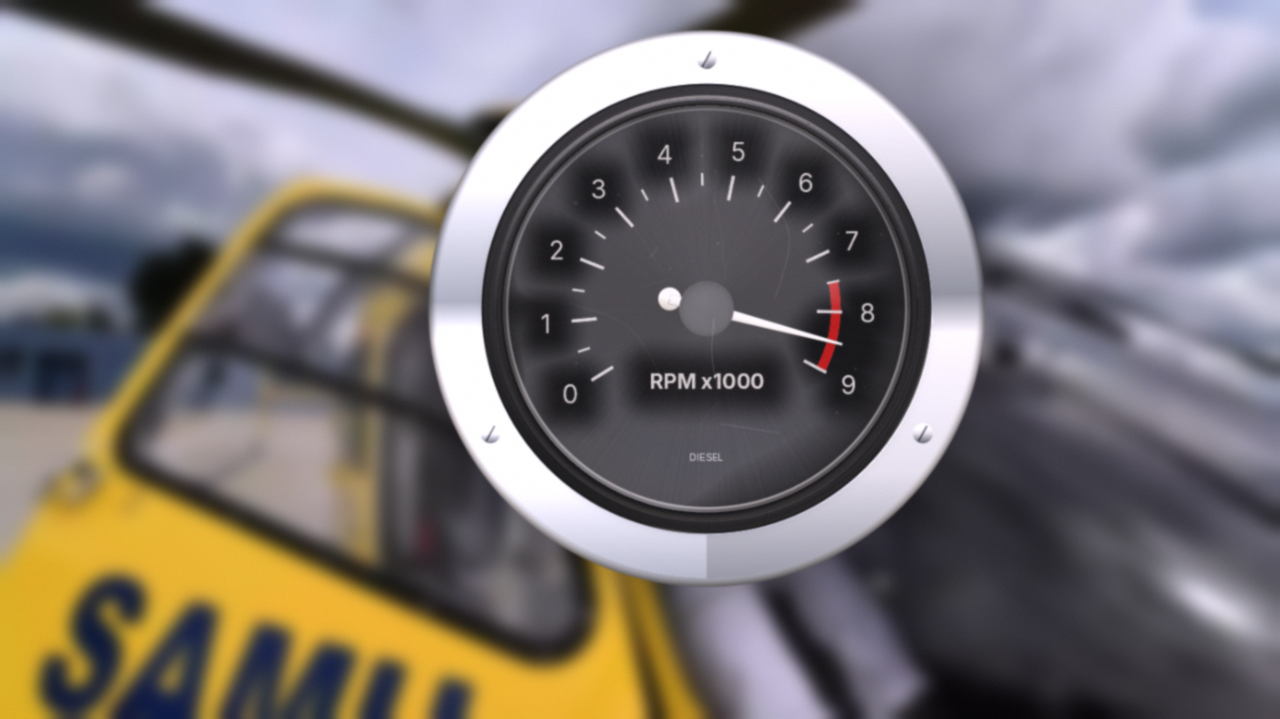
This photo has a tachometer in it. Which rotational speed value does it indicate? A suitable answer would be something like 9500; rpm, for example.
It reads 8500; rpm
